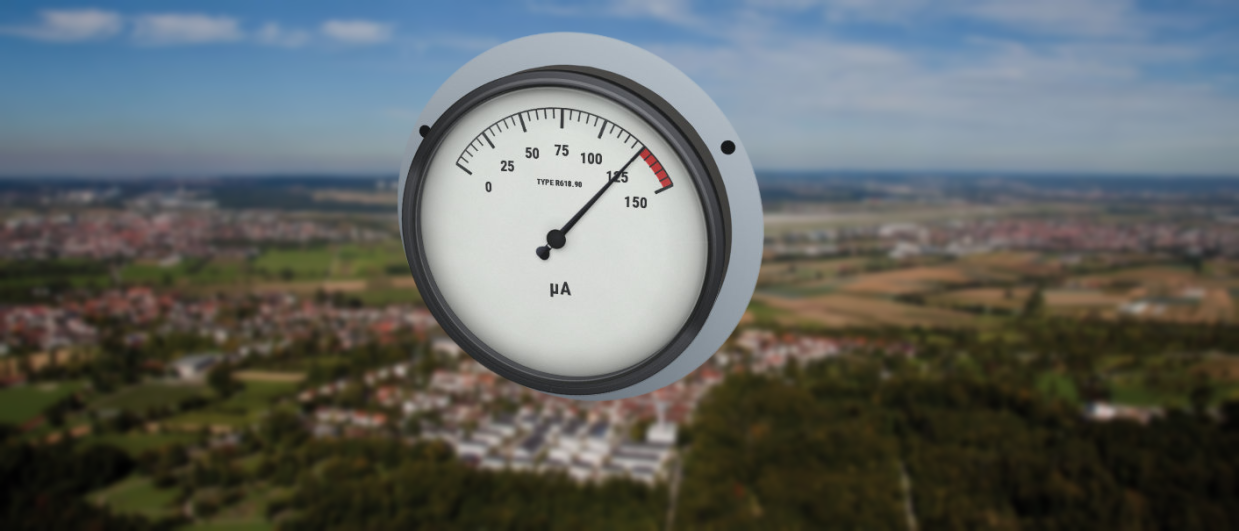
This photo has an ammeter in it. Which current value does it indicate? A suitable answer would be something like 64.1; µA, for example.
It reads 125; µA
